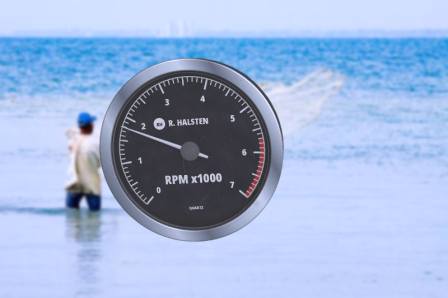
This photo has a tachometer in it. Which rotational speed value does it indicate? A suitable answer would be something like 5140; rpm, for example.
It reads 1800; rpm
